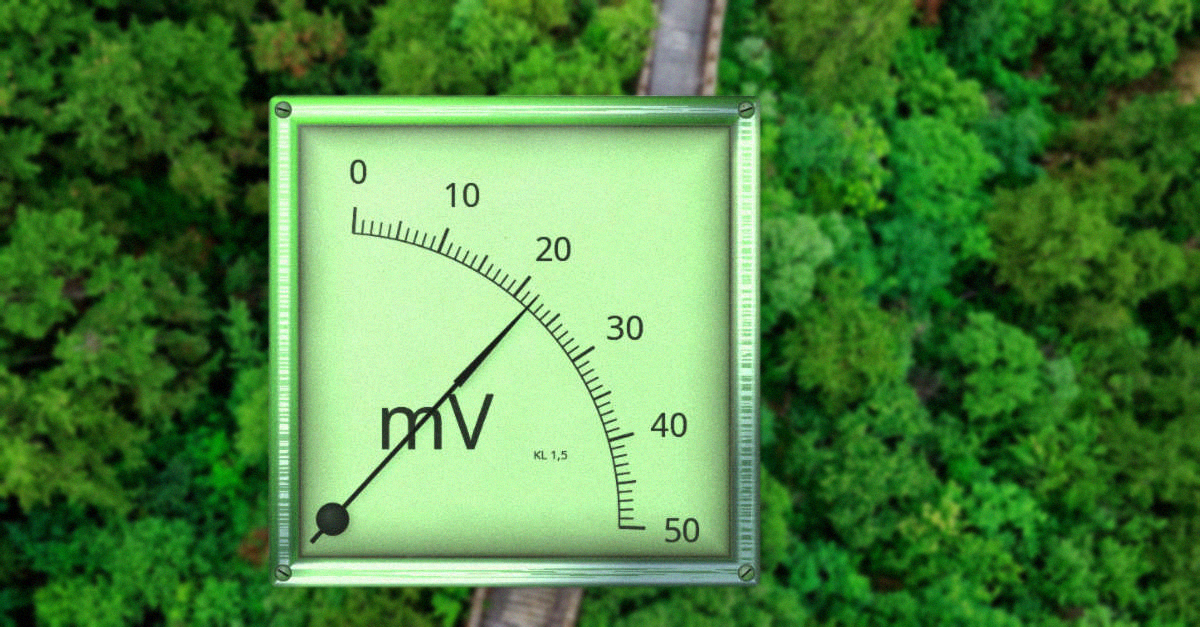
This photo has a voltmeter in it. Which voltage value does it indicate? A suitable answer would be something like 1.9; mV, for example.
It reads 22; mV
